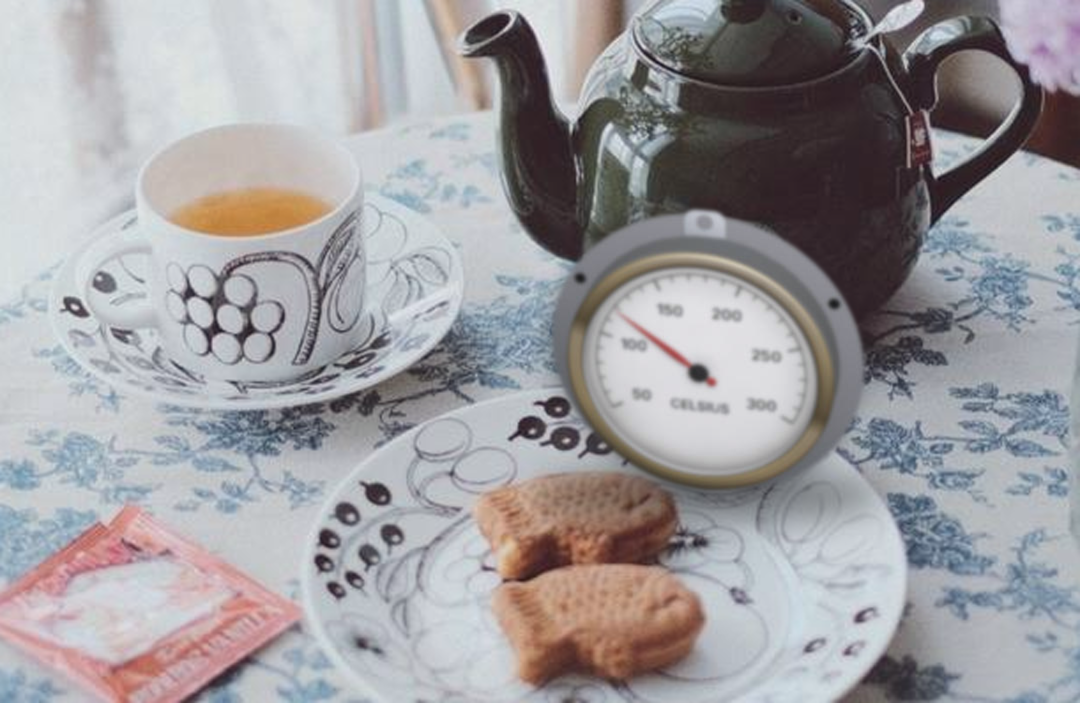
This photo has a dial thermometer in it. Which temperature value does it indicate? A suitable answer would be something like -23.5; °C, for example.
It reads 120; °C
